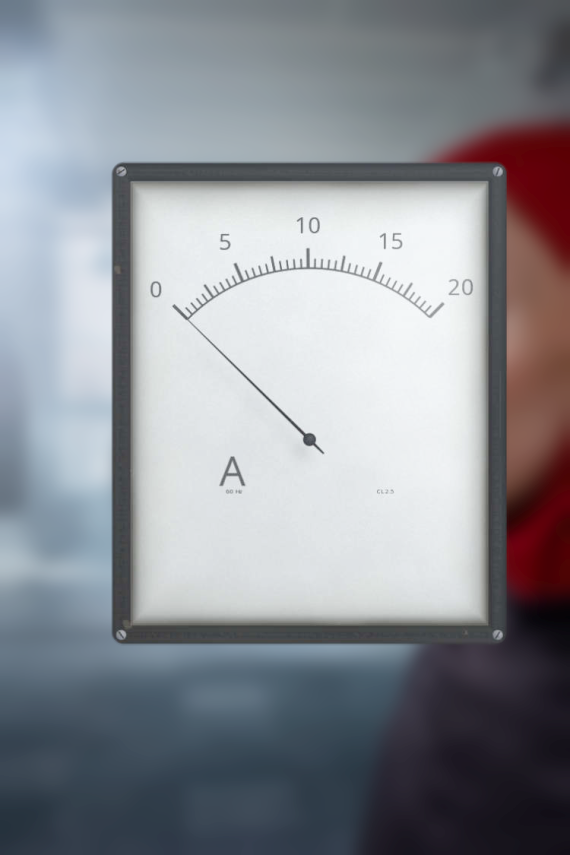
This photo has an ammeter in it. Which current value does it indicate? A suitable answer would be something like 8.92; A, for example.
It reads 0; A
